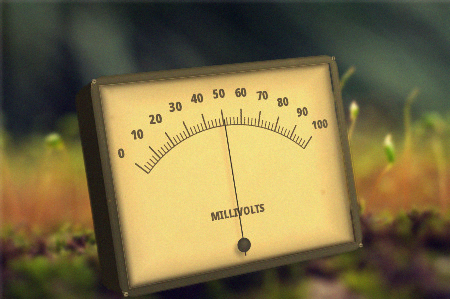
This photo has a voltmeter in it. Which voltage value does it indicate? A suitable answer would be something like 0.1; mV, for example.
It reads 50; mV
